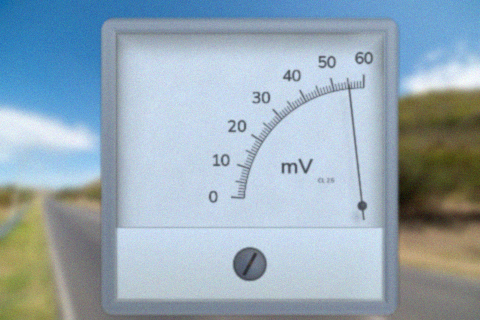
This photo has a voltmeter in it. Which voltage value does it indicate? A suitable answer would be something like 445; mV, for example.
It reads 55; mV
